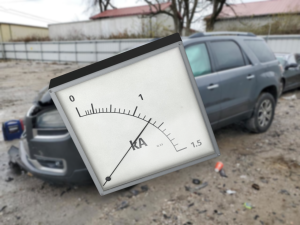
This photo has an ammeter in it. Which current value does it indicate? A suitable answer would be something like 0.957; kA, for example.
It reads 1.15; kA
